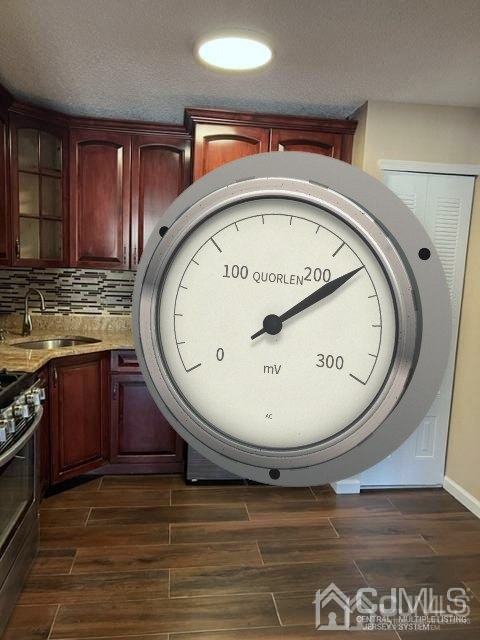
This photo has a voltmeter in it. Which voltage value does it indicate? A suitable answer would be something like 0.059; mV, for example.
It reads 220; mV
